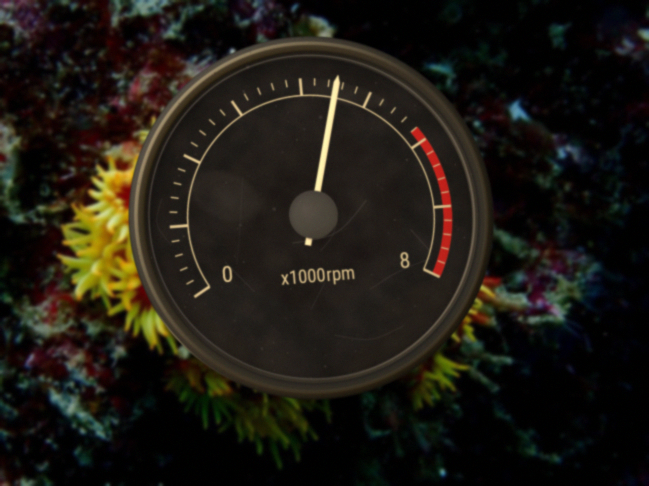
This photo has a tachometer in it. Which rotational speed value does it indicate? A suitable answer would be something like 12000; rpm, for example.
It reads 4500; rpm
